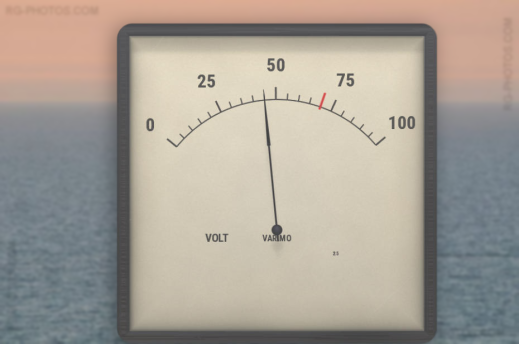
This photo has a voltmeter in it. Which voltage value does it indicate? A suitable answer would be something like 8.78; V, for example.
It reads 45; V
